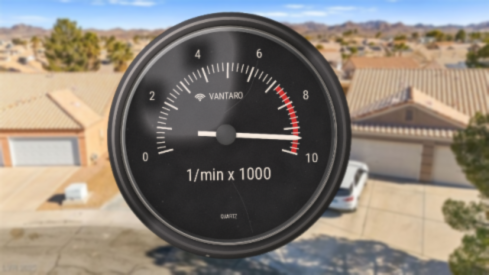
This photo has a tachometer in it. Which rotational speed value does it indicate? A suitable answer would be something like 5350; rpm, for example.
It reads 9400; rpm
